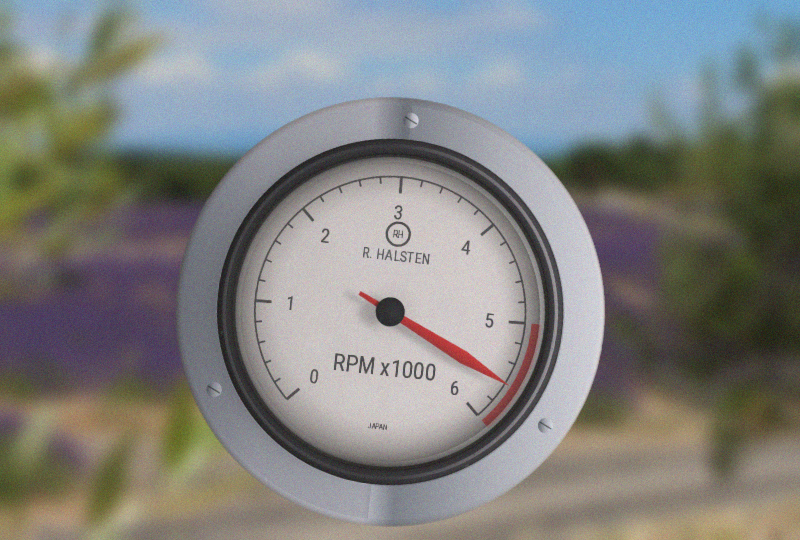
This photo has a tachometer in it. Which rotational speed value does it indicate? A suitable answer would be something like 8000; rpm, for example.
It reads 5600; rpm
